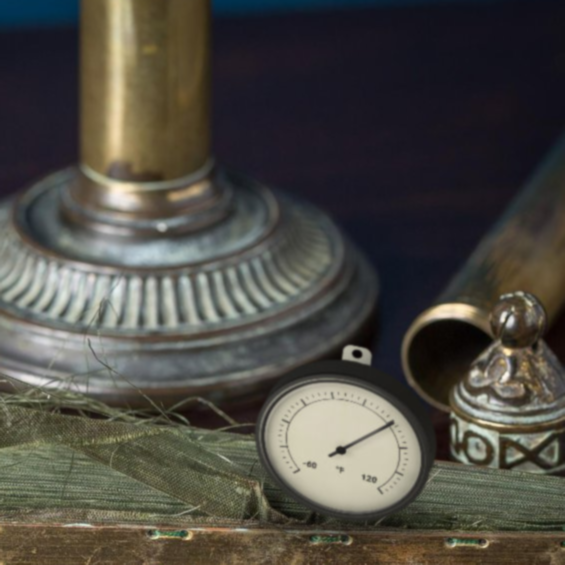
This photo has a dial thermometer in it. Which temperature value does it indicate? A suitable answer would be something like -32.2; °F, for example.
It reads 60; °F
